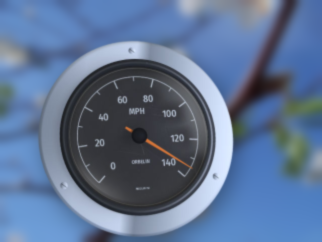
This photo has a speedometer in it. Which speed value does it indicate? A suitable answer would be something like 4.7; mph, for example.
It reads 135; mph
